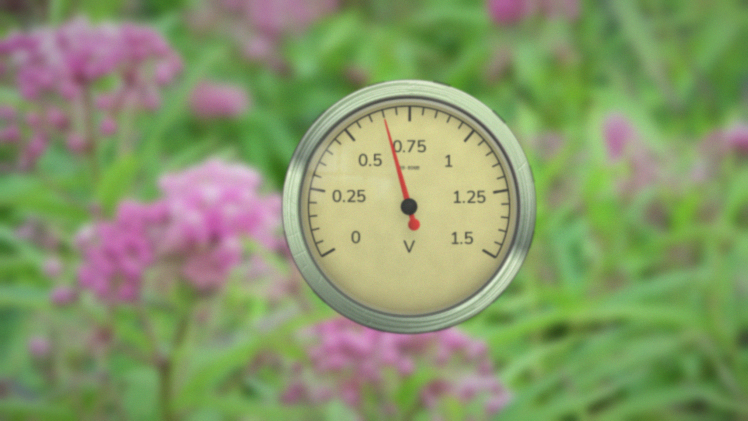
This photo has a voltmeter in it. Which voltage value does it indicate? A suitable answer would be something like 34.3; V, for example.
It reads 0.65; V
